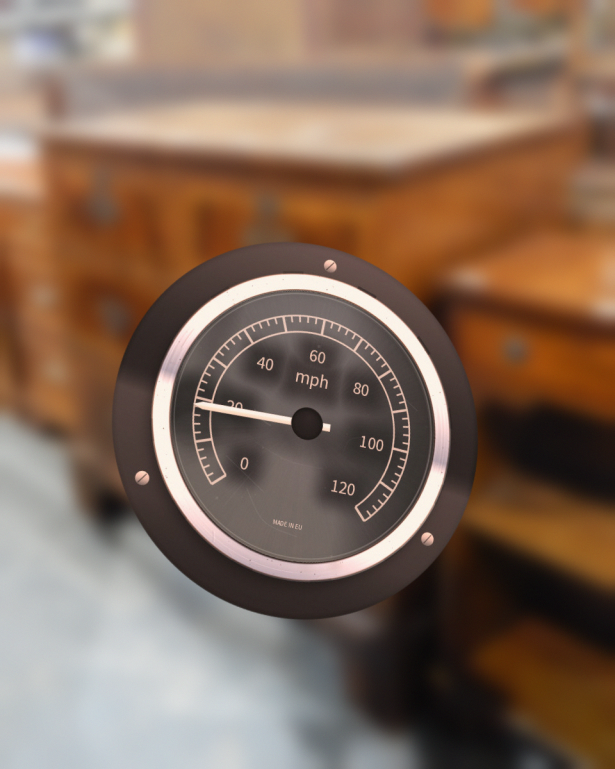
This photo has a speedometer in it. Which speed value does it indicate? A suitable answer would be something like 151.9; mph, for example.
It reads 18; mph
